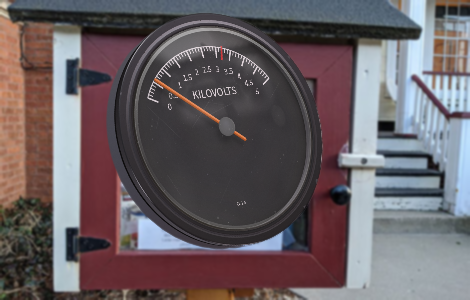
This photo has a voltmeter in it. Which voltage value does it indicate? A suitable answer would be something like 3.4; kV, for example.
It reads 0.5; kV
